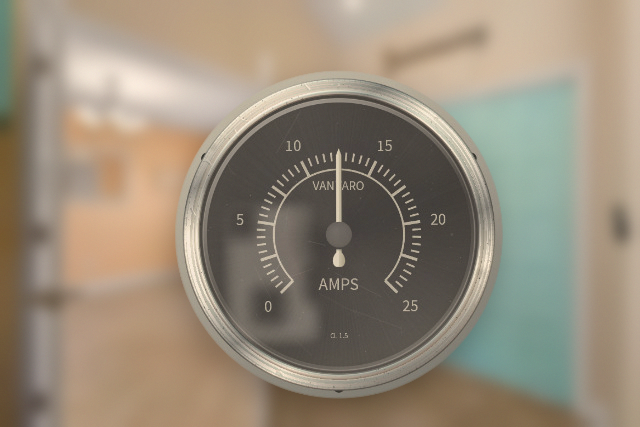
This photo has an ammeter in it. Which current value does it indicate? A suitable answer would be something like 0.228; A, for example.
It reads 12.5; A
